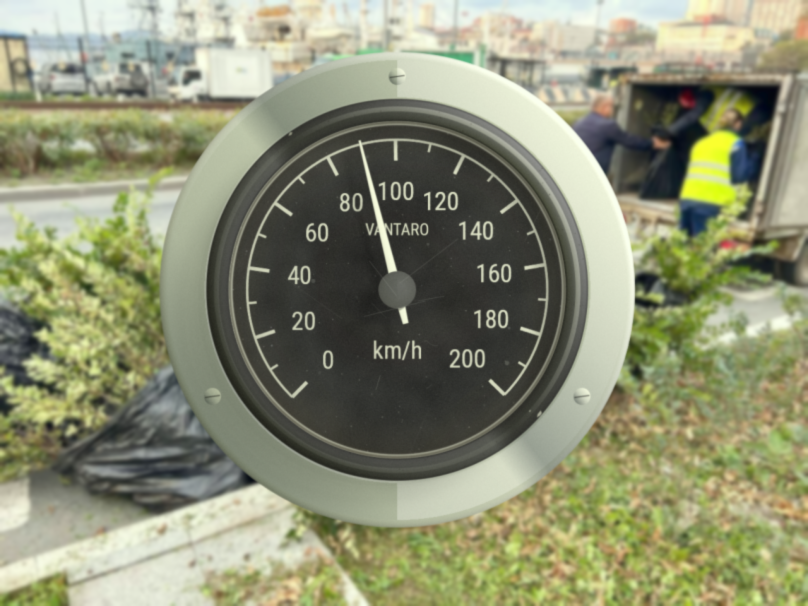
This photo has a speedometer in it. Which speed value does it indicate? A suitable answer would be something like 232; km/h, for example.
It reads 90; km/h
